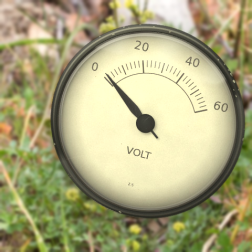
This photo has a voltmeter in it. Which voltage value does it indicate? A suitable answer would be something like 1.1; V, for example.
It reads 2; V
